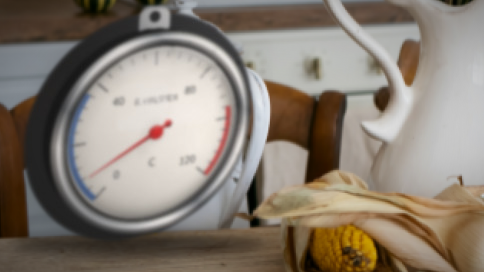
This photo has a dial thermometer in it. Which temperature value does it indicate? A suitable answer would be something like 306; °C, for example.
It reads 8; °C
